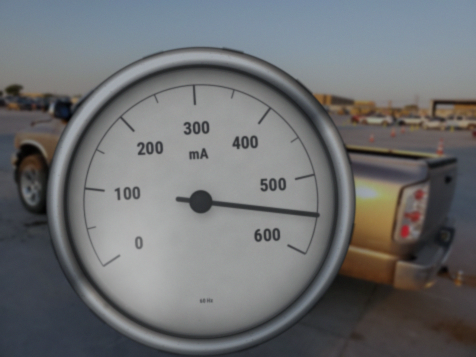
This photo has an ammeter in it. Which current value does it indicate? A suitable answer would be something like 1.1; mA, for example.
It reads 550; mA
